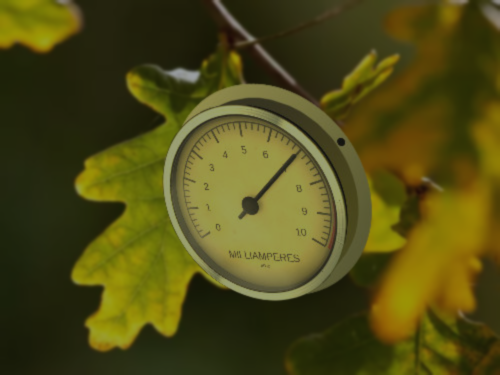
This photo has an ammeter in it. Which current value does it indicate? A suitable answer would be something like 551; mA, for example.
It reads 7; mA
